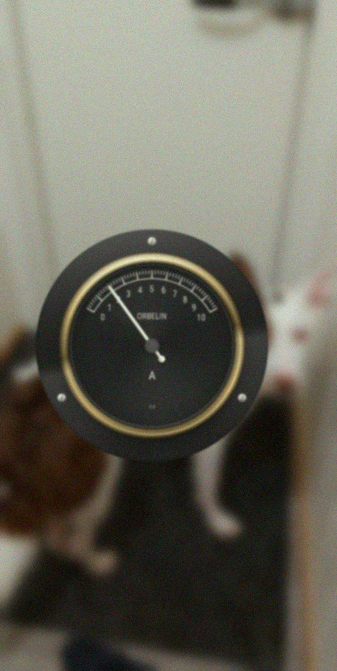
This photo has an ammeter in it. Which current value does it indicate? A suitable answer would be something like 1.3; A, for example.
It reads 2; A
